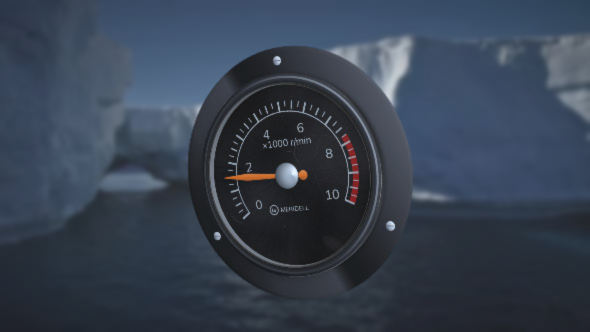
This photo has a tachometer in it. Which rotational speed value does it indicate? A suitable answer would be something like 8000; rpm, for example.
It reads 1500; rpm
